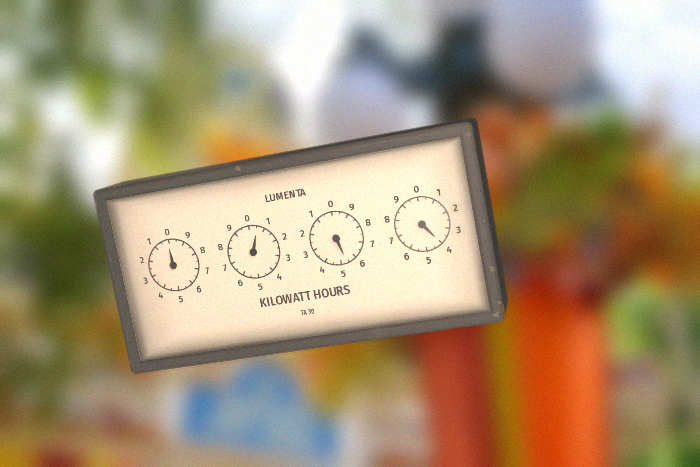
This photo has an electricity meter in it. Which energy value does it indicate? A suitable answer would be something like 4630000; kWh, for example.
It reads 54; kWh
